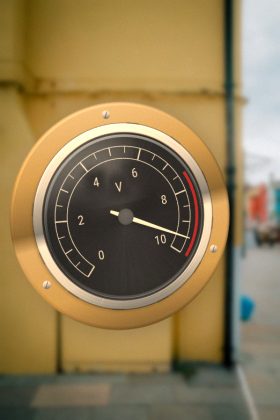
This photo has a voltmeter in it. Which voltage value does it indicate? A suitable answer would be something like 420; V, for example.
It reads 9.5; V
